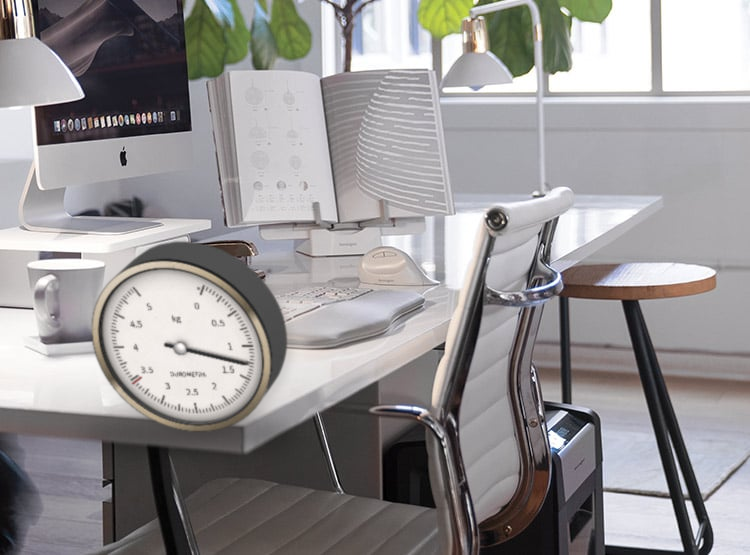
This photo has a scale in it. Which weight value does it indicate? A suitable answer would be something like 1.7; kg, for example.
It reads 1.25; kg
